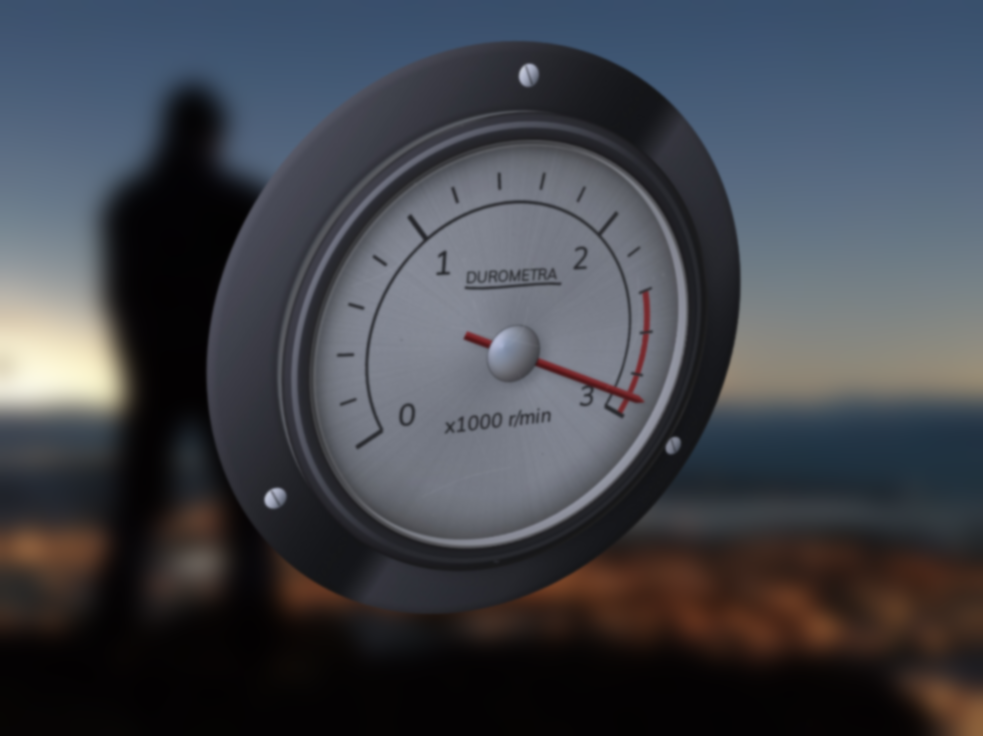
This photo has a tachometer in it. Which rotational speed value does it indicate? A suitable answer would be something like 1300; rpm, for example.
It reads 2900; rpm
